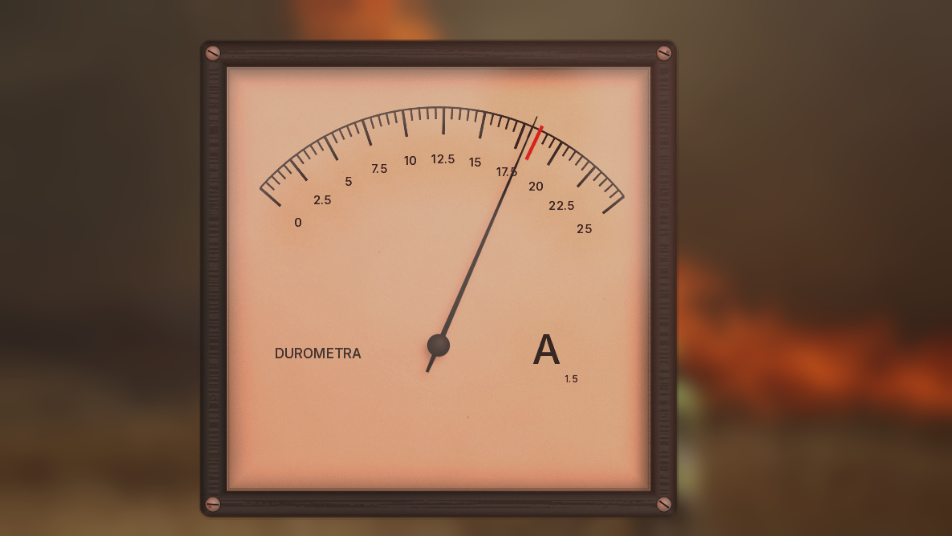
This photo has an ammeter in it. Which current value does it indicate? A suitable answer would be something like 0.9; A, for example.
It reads 18; A
